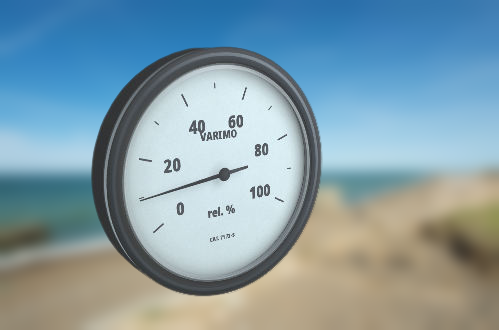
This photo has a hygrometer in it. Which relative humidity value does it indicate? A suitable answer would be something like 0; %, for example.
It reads 10; %
